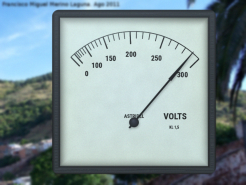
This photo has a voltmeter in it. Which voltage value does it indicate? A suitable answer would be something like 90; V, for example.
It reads 290; V
